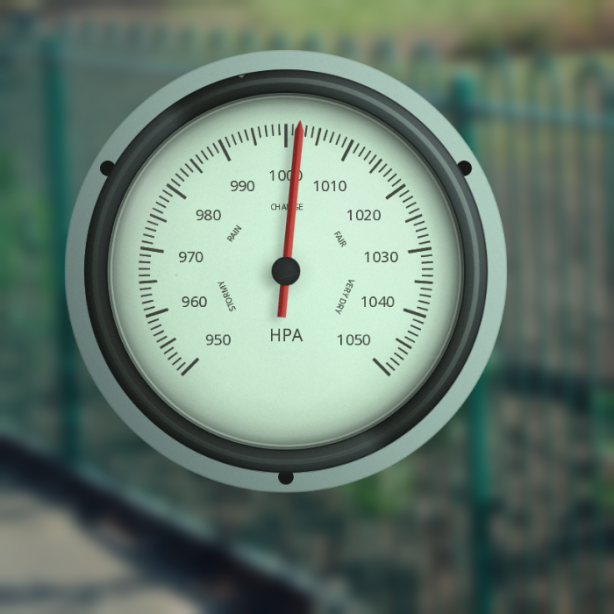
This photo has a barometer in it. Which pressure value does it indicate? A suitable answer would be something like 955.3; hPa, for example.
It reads 1002; hPa
